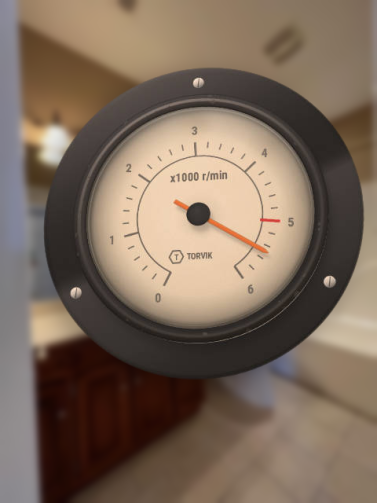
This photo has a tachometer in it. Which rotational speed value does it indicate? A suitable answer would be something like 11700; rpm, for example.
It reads 5500; rpm
